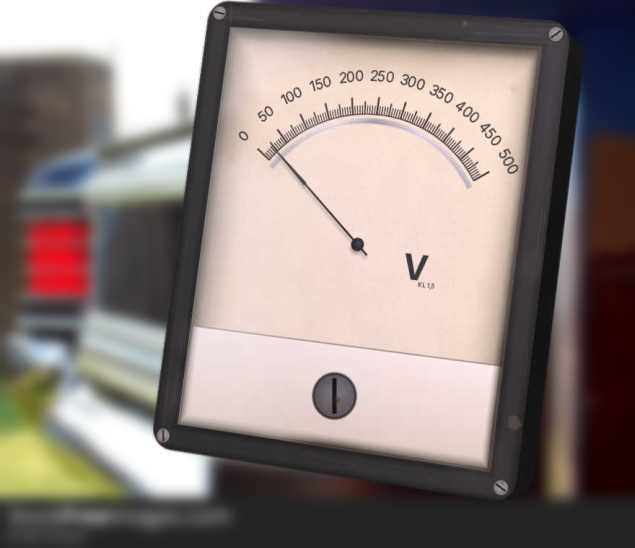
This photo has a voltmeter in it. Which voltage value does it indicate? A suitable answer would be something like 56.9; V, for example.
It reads 25; V
